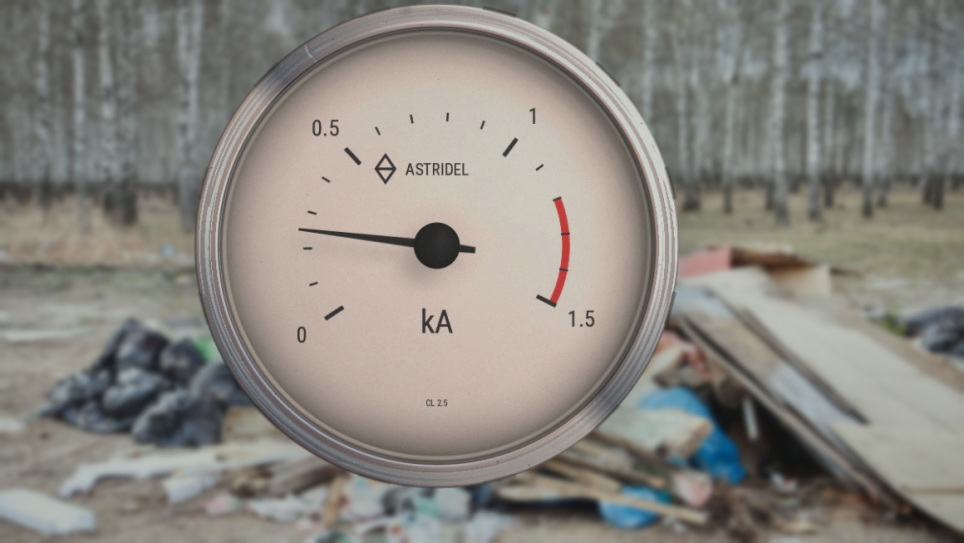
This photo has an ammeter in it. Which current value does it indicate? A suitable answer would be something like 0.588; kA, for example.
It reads 0.25; kA
